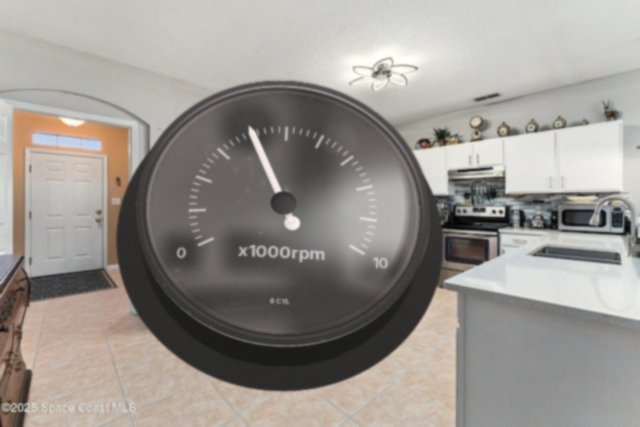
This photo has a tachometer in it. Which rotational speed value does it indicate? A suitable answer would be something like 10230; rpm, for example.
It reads 4000; rpm
